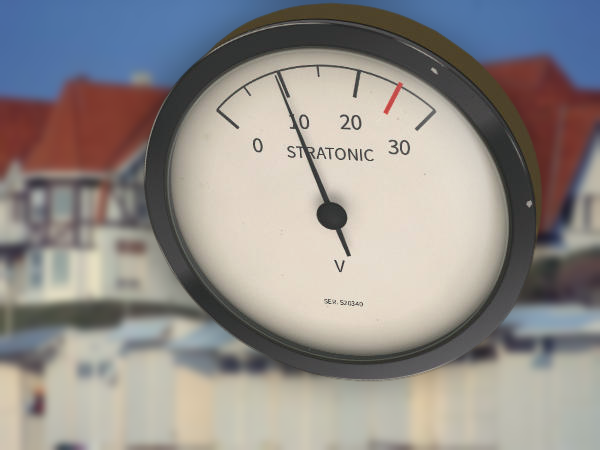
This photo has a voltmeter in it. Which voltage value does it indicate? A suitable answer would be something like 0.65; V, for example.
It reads 10; V
